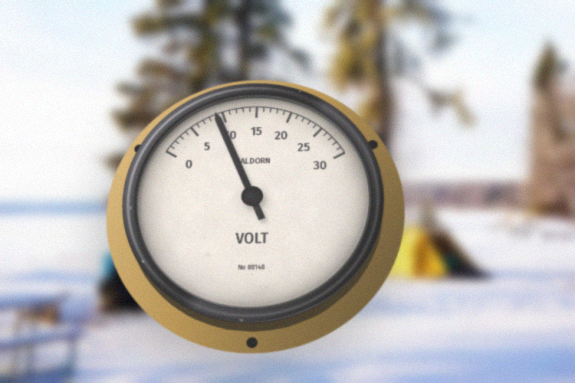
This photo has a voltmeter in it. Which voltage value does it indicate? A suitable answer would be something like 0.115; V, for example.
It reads 9; V
